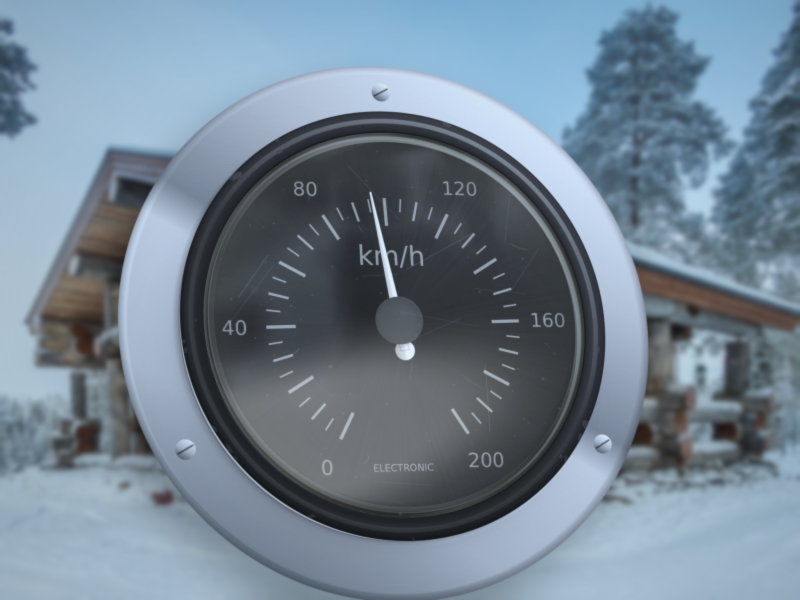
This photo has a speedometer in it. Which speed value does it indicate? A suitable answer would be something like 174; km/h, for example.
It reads 95; km/h
